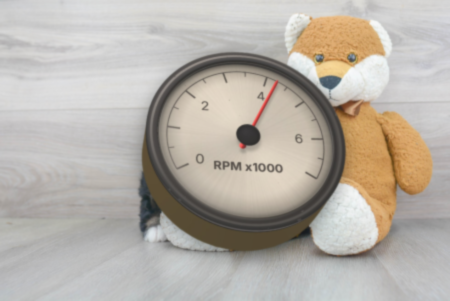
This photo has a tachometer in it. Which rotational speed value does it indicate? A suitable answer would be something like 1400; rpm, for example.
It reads 4250; rpm
